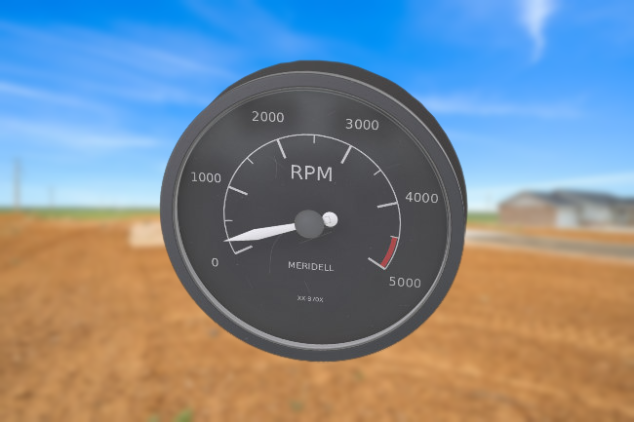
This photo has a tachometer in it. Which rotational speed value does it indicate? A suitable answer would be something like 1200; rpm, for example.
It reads 250; rpm
